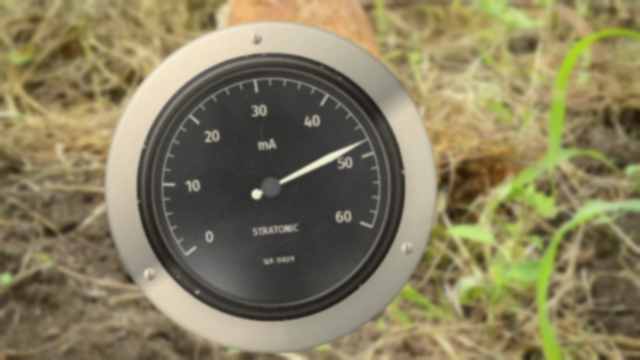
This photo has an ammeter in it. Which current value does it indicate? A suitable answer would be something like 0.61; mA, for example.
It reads 48; mA
